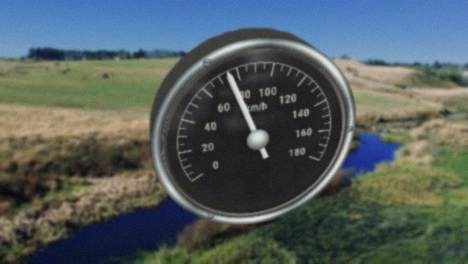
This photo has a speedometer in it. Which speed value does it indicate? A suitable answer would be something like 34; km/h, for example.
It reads 75; km/h
